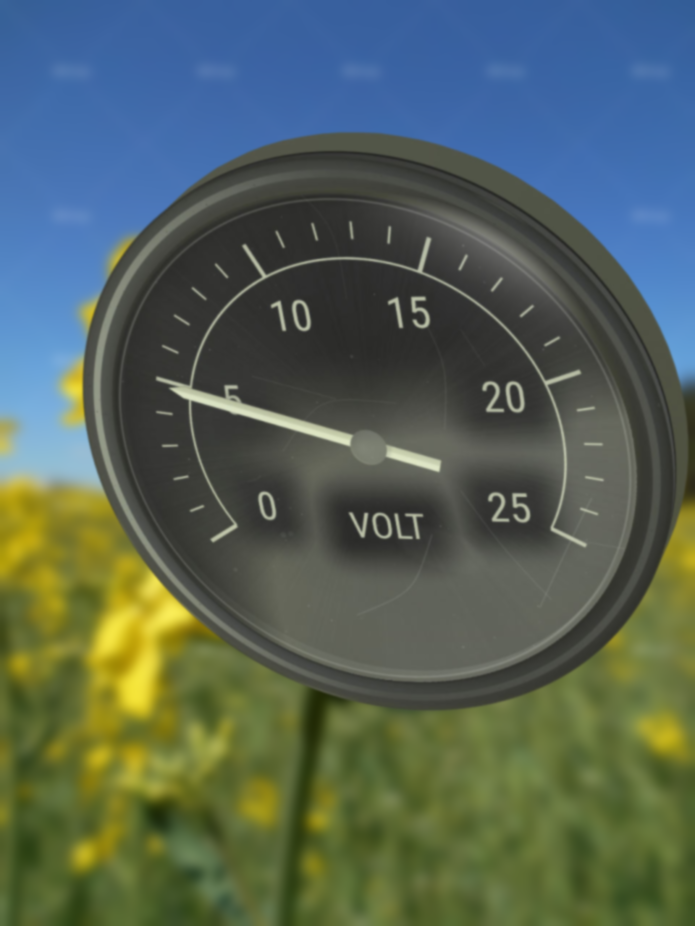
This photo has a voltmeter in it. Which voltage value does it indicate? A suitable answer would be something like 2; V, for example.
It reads 5; V
